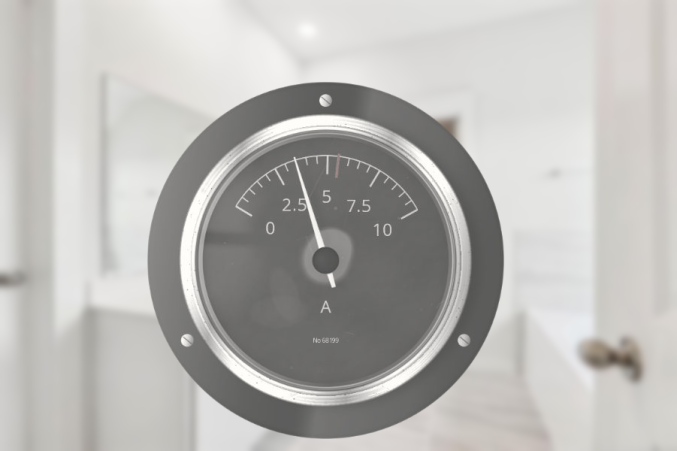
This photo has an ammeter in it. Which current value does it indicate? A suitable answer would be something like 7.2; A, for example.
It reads 3.5; A
